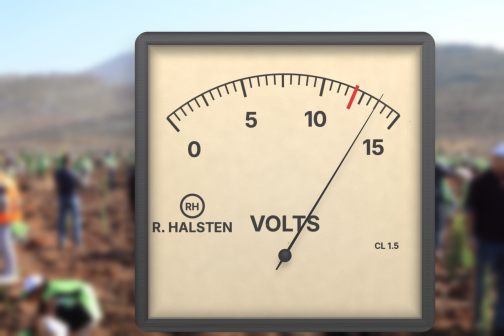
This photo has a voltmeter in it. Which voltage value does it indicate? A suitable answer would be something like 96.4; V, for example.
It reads 13.5; V
